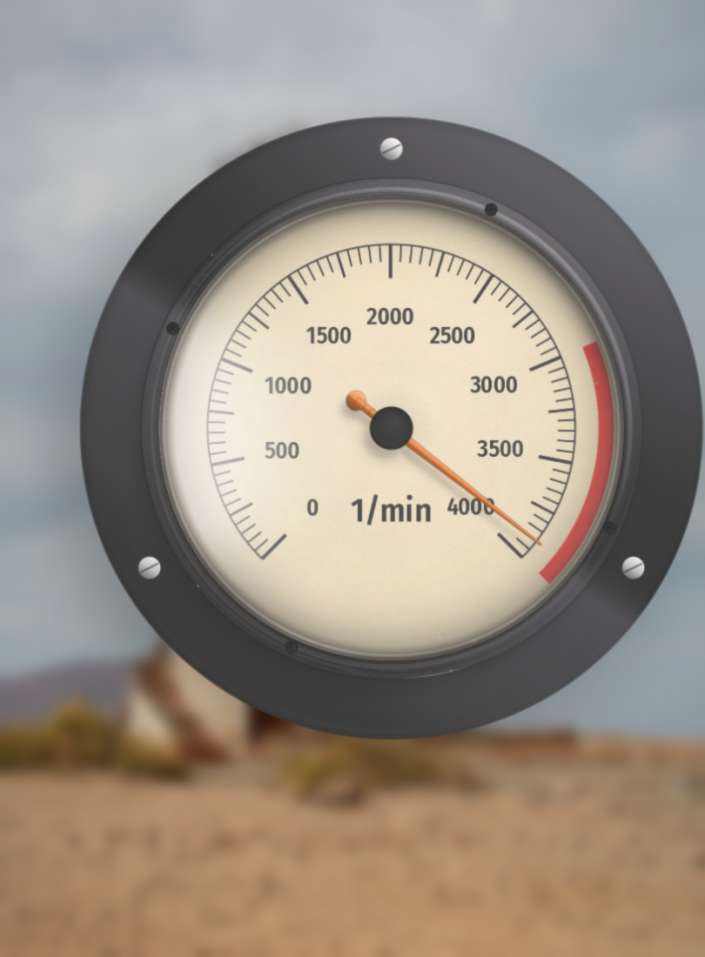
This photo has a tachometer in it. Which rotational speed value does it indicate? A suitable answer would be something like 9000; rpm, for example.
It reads 3900; rpm
